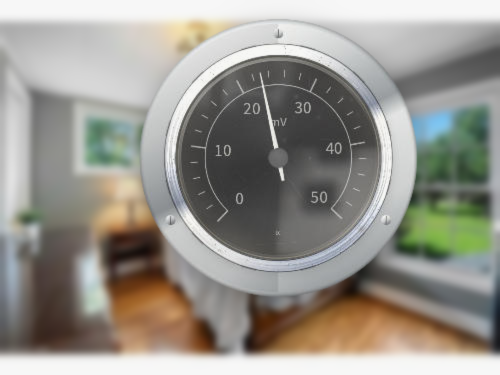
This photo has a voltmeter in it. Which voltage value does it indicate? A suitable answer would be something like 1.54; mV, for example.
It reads 23; mV
